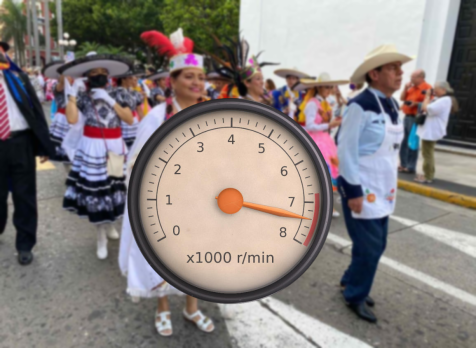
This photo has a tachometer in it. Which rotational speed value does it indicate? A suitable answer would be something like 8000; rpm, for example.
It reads 7400; rpm
